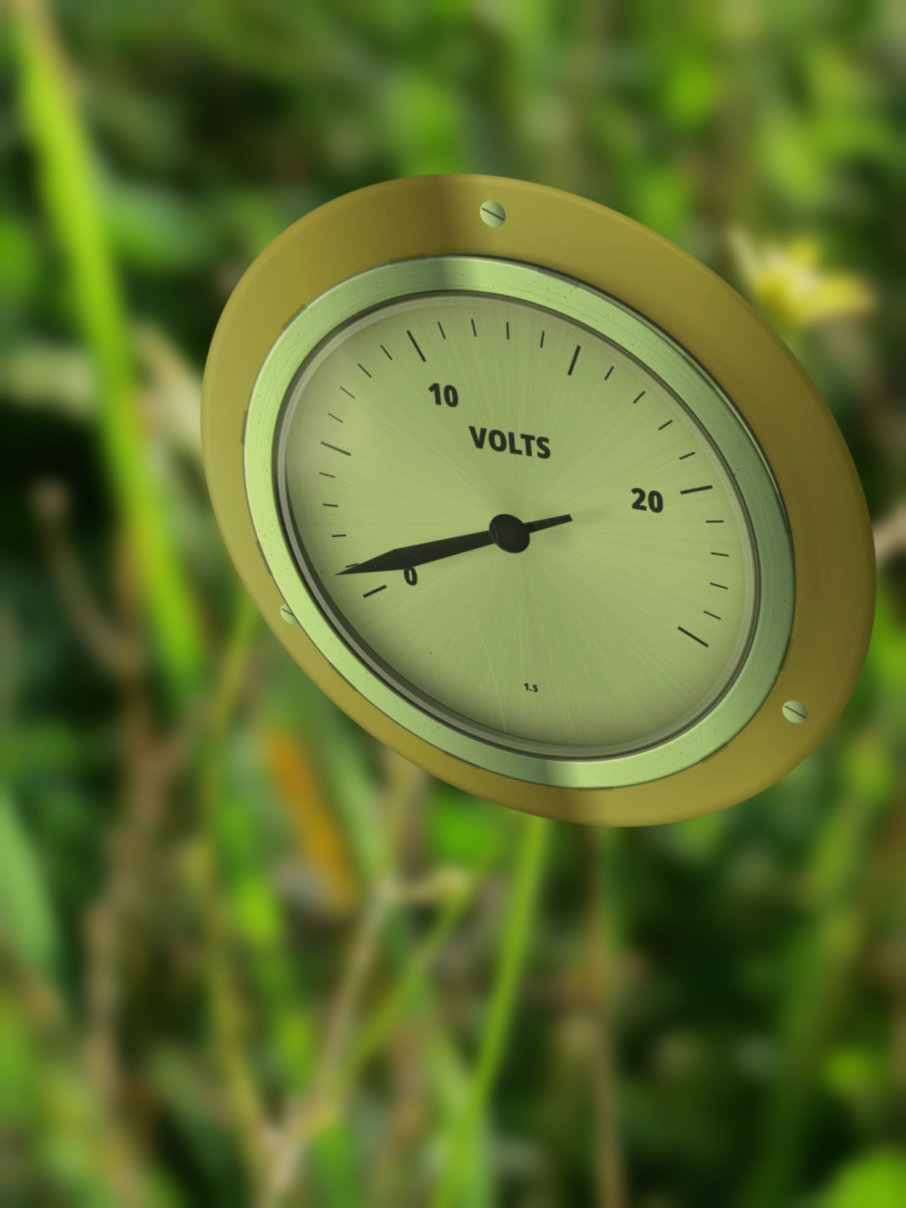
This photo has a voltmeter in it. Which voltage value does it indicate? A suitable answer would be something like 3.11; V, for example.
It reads 1; V
